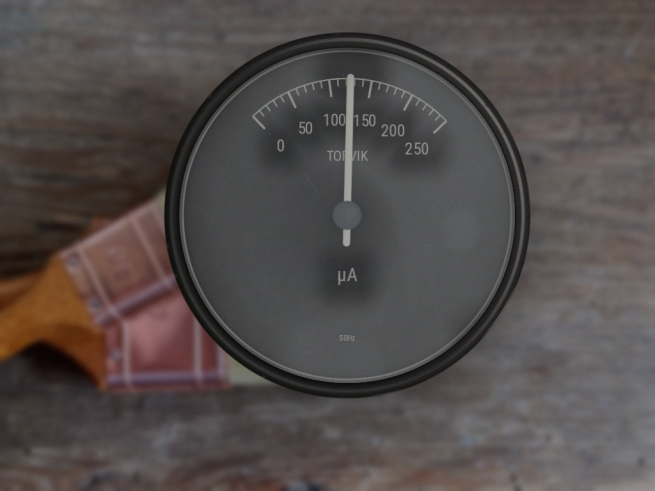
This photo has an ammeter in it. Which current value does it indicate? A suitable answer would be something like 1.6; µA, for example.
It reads 125; µA
